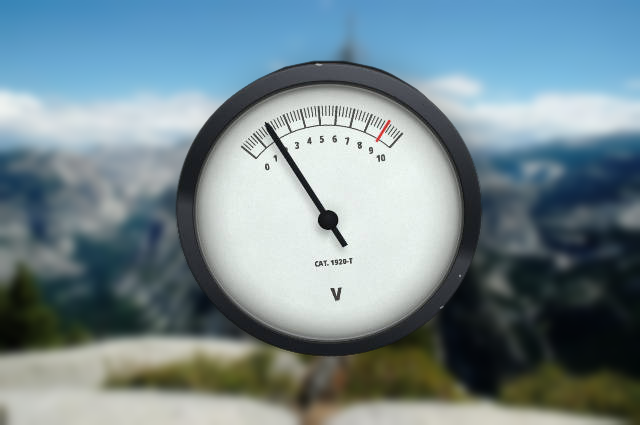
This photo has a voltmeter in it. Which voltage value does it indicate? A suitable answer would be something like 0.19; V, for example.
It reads 2; V
